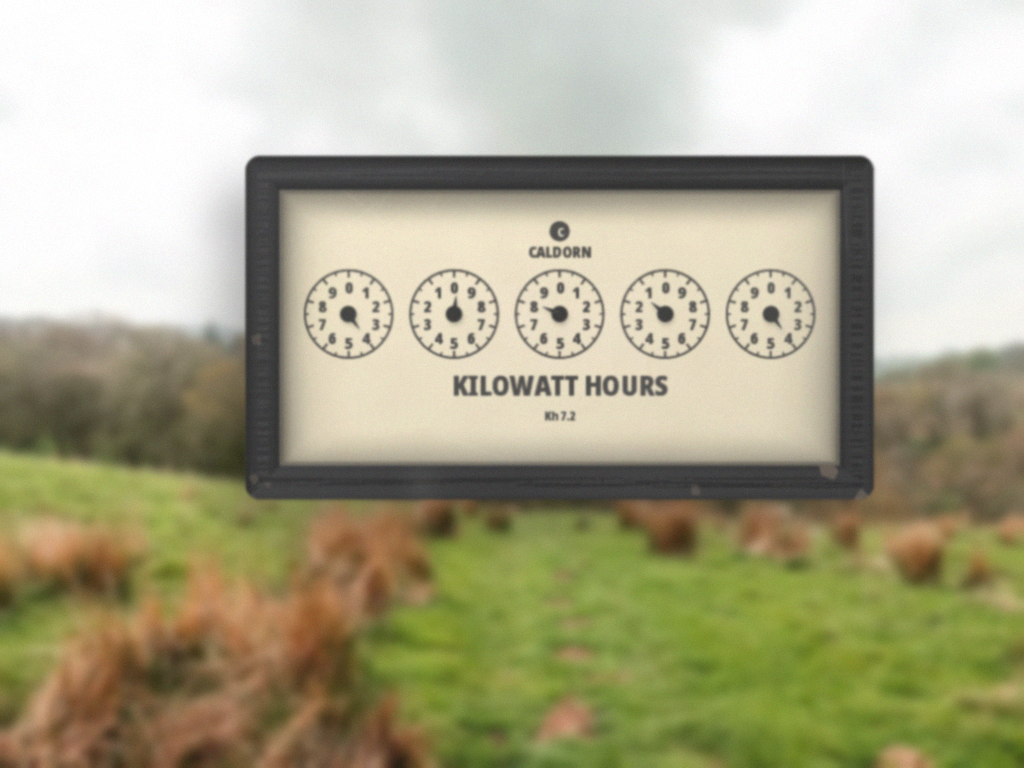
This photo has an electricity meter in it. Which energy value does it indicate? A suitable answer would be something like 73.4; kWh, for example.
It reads 39814; kWh
